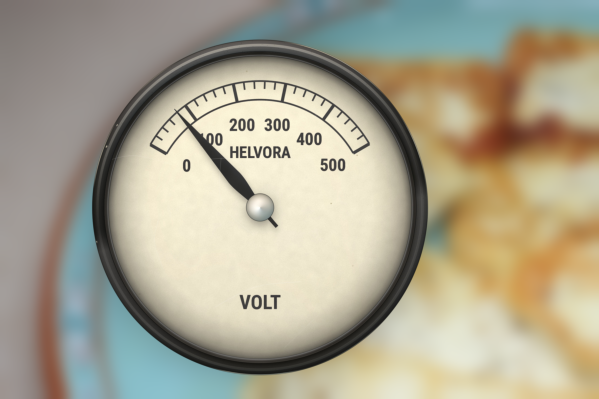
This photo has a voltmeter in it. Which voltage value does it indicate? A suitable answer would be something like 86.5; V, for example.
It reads 80; V
